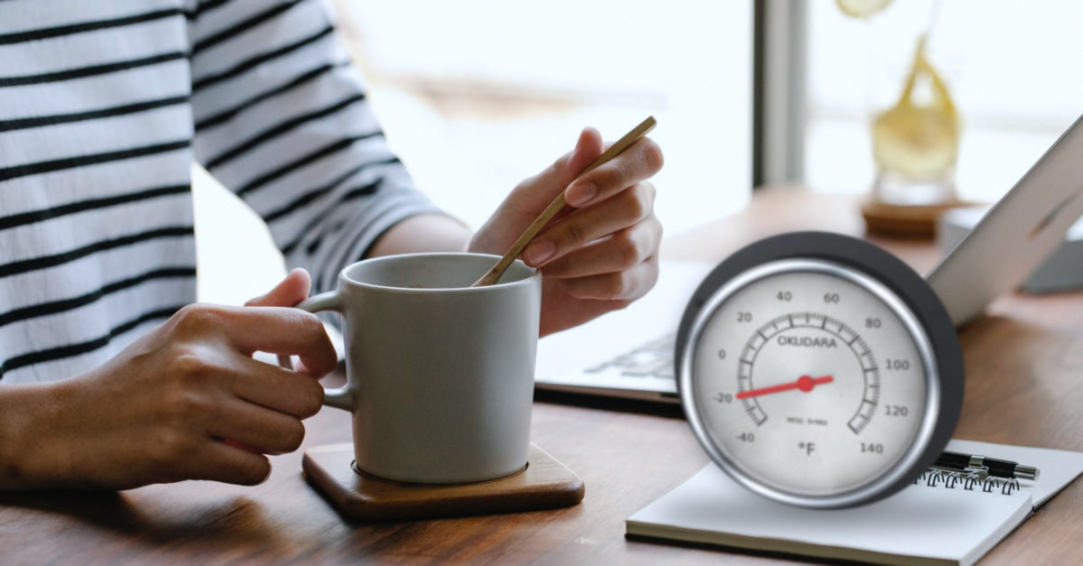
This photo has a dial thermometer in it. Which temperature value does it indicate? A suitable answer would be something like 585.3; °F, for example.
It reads -20; °F
